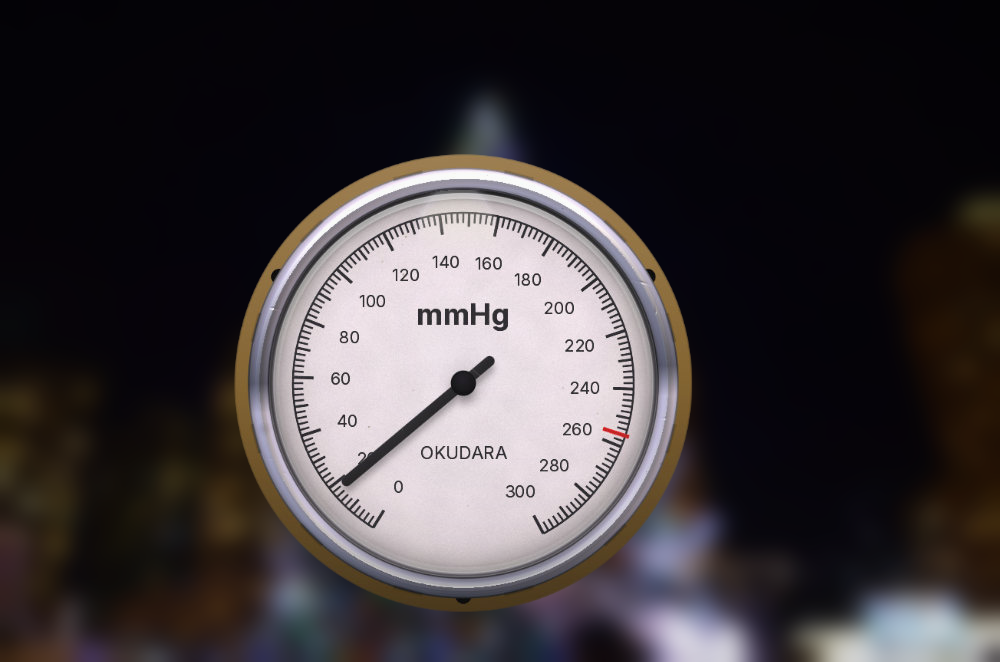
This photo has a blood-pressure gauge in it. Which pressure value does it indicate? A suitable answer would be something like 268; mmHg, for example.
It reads 18; mmHg
